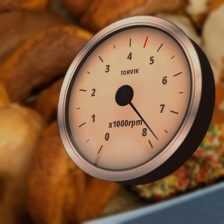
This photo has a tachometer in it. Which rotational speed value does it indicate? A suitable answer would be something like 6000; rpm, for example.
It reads 7750; rpm
